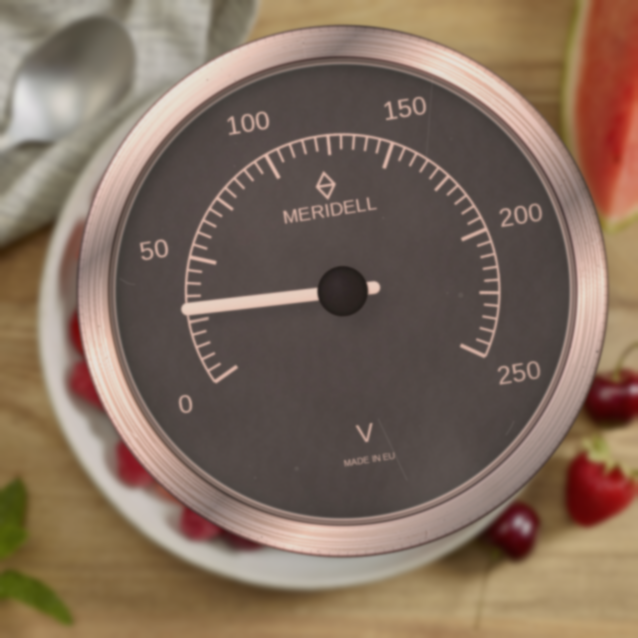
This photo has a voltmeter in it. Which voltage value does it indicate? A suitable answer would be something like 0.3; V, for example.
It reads 30; V
